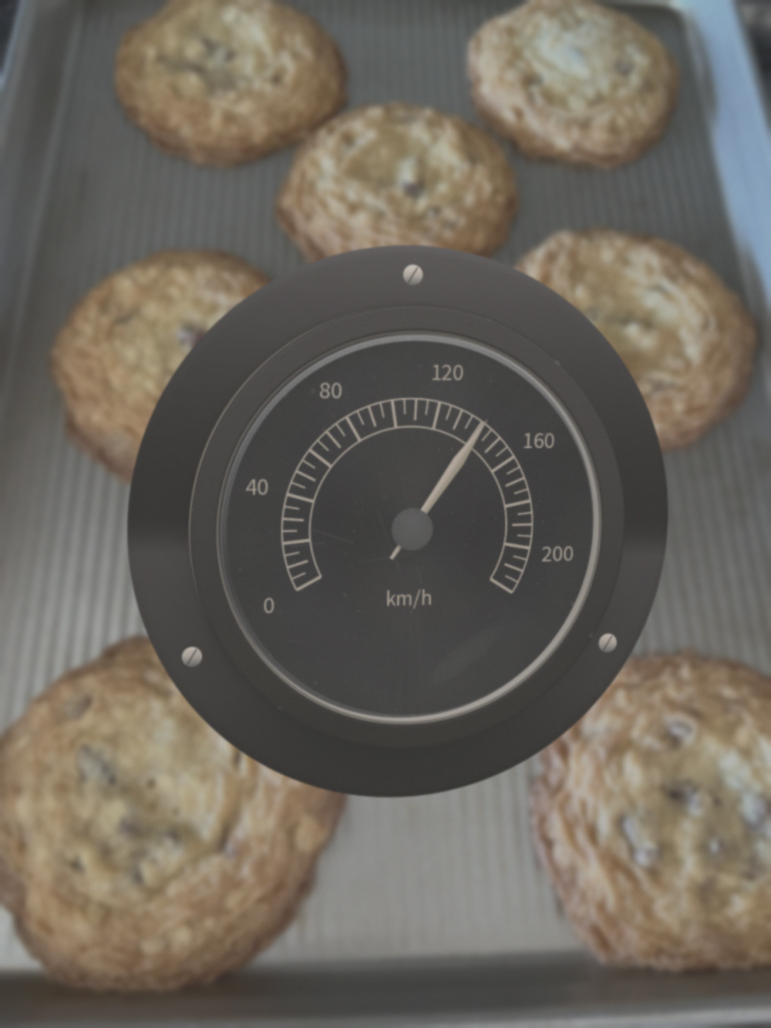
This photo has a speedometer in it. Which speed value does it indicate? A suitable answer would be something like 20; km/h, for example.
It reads 140; km/h
